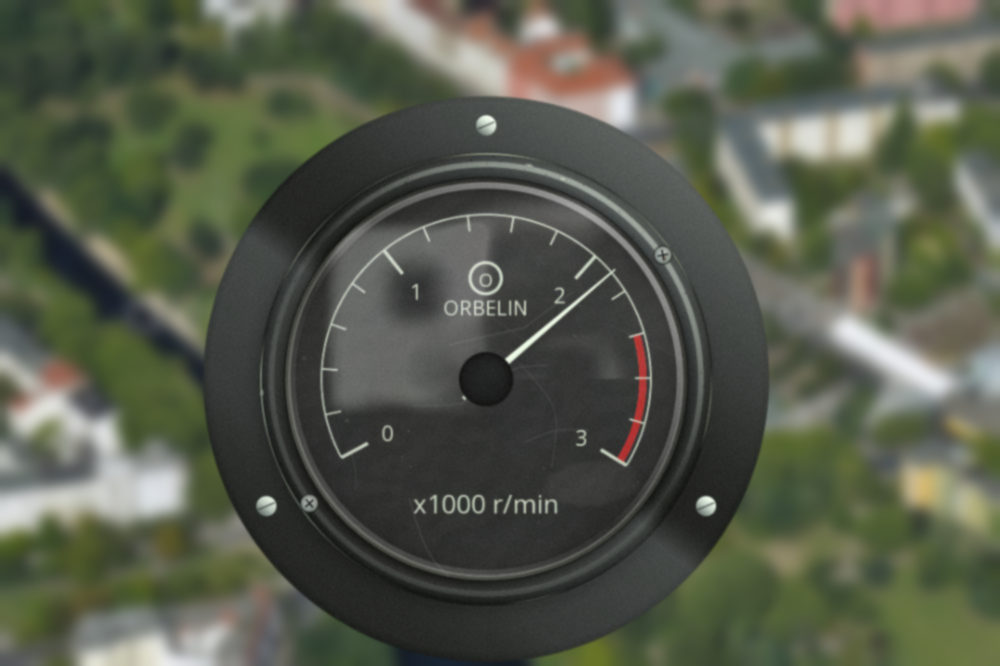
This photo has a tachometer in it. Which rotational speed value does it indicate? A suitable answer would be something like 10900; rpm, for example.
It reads 2100; rpm
